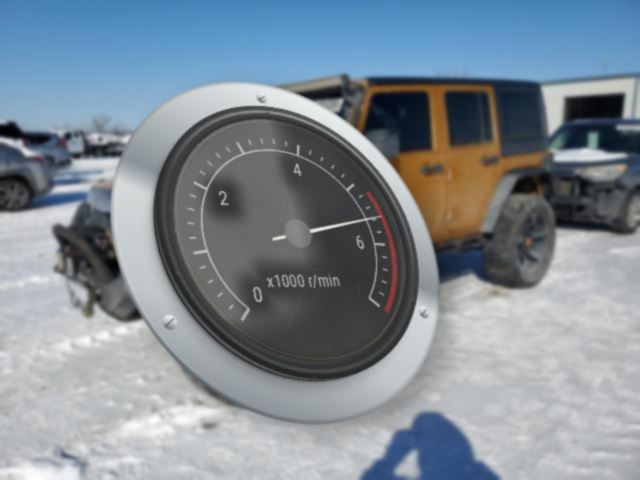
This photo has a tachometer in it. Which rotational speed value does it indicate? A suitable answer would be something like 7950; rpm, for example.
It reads 5600; rpm
